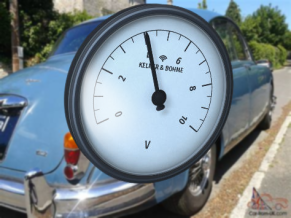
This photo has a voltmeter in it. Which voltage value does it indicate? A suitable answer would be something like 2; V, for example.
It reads 4; V
